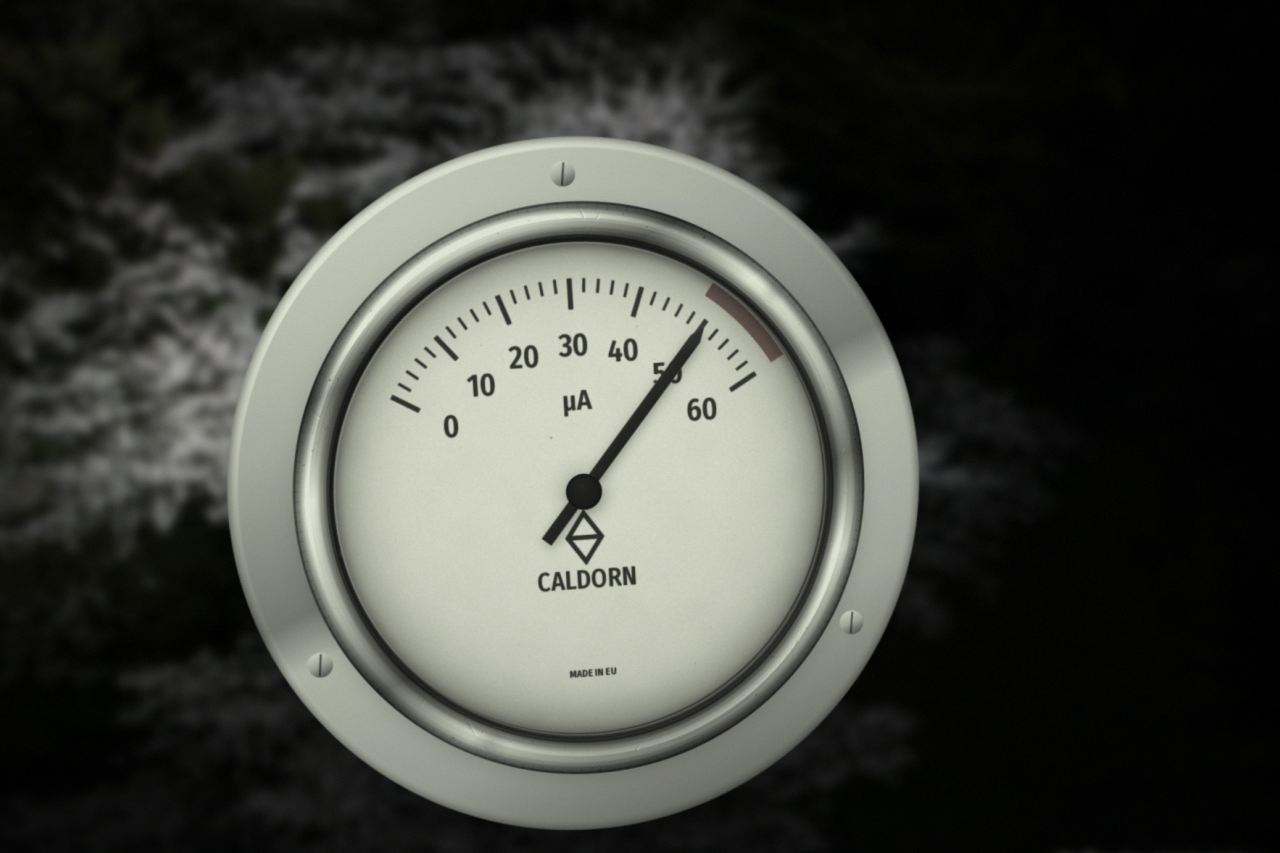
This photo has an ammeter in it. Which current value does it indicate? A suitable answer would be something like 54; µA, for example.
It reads 50; µA
